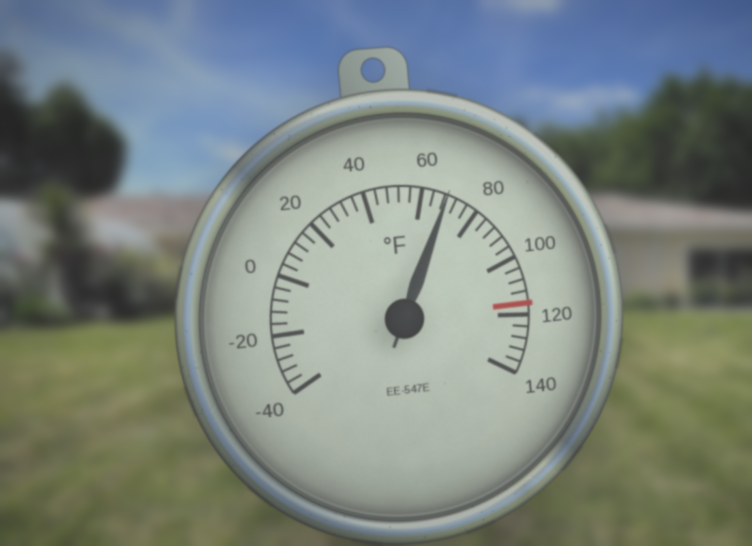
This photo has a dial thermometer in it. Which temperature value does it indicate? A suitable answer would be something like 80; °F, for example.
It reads 68; °F
